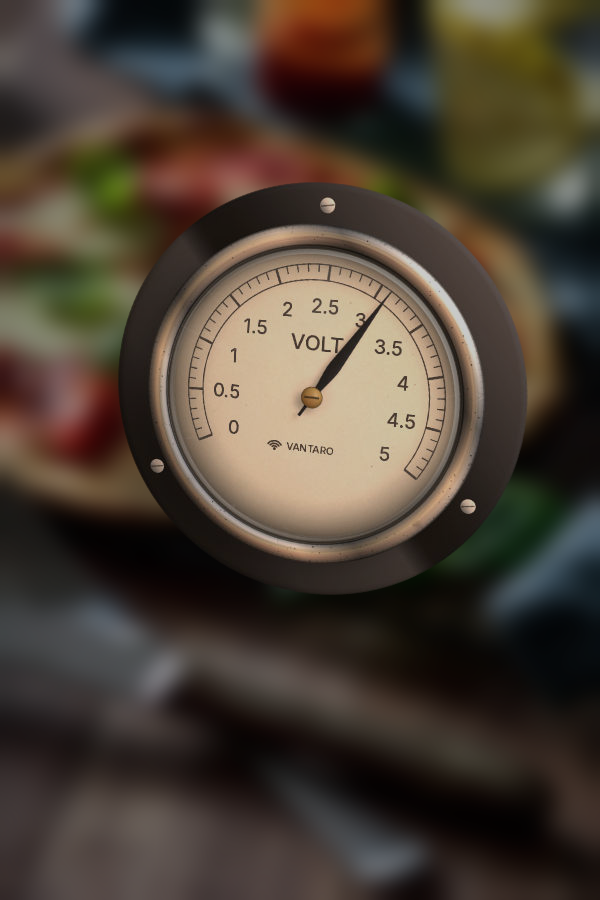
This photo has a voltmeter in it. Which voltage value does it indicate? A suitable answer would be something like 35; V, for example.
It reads 3.1; V
